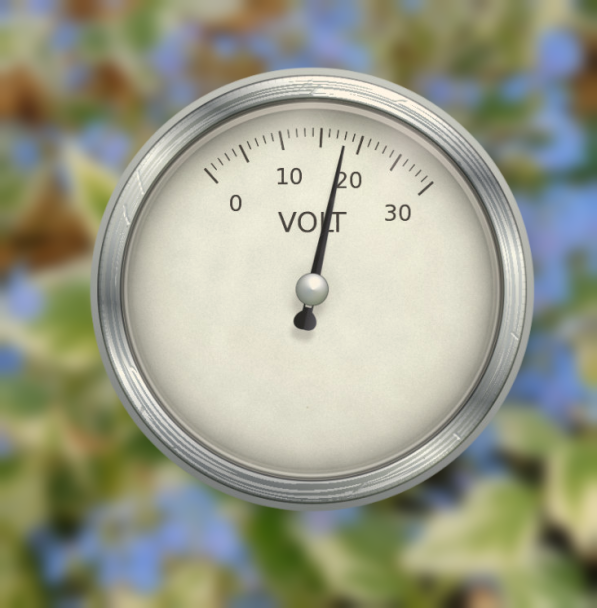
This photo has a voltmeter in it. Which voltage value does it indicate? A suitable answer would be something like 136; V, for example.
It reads 18; V
